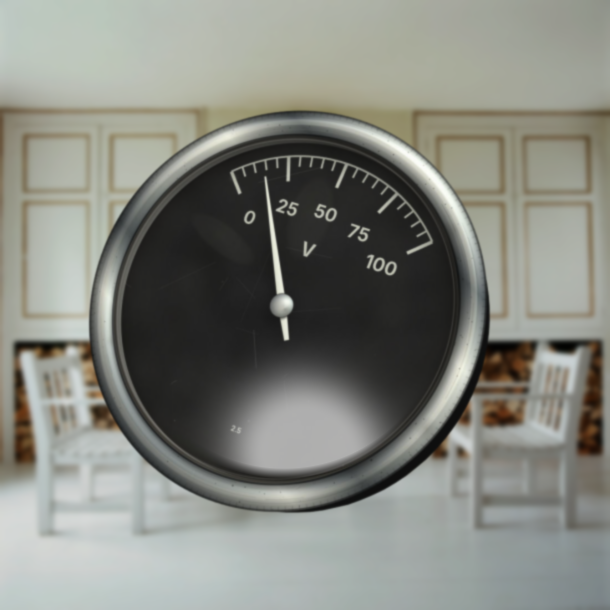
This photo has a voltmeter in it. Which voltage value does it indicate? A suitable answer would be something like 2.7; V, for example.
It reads 15; V
